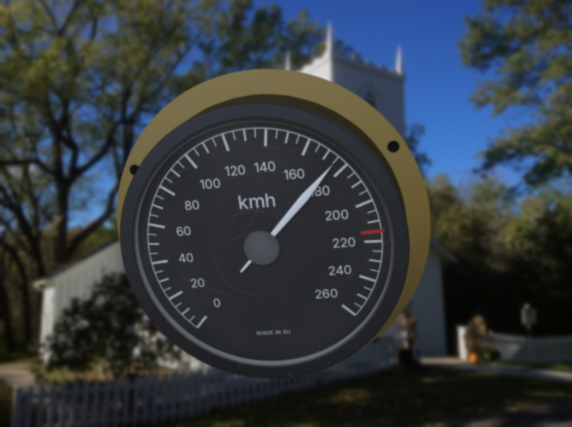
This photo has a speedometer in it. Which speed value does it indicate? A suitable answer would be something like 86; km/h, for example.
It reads 175; km/h
